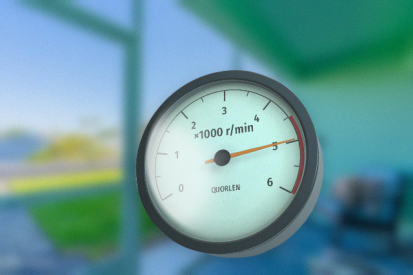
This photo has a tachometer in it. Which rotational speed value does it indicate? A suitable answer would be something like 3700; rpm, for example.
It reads 5000; rpm
